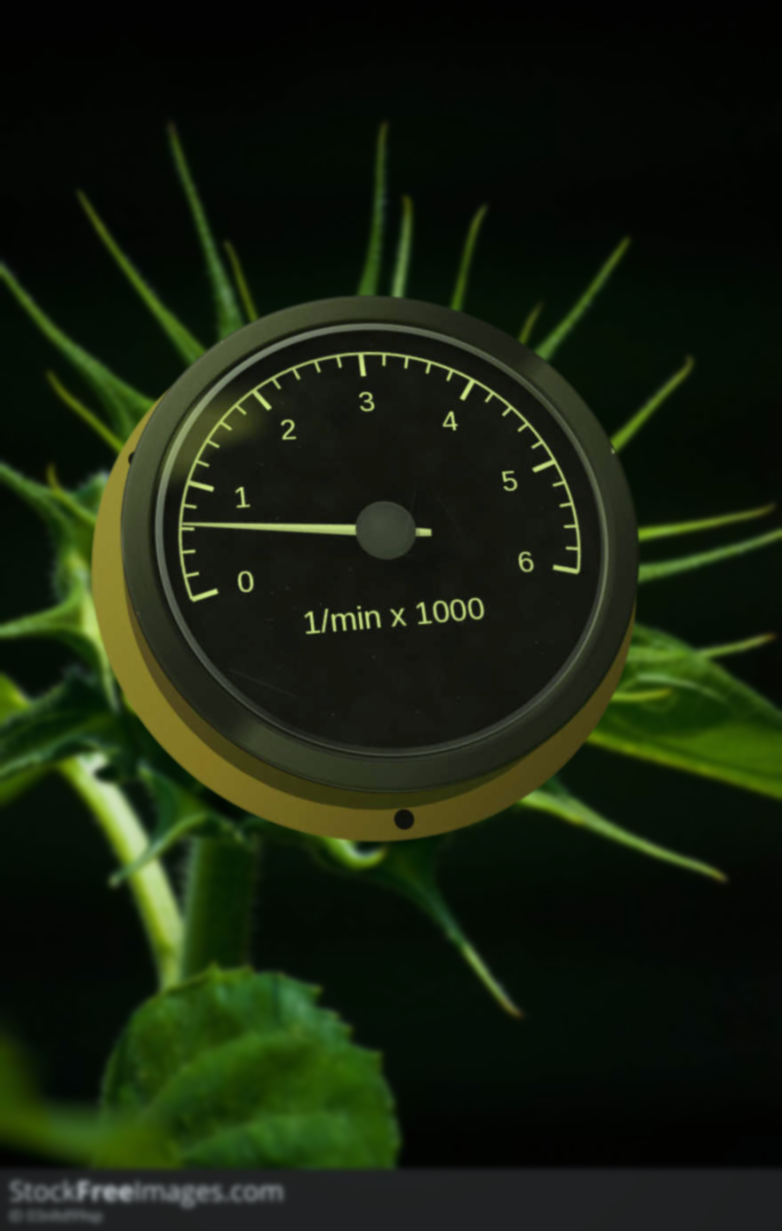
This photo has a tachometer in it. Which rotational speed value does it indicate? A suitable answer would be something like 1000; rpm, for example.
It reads 600; rpm
